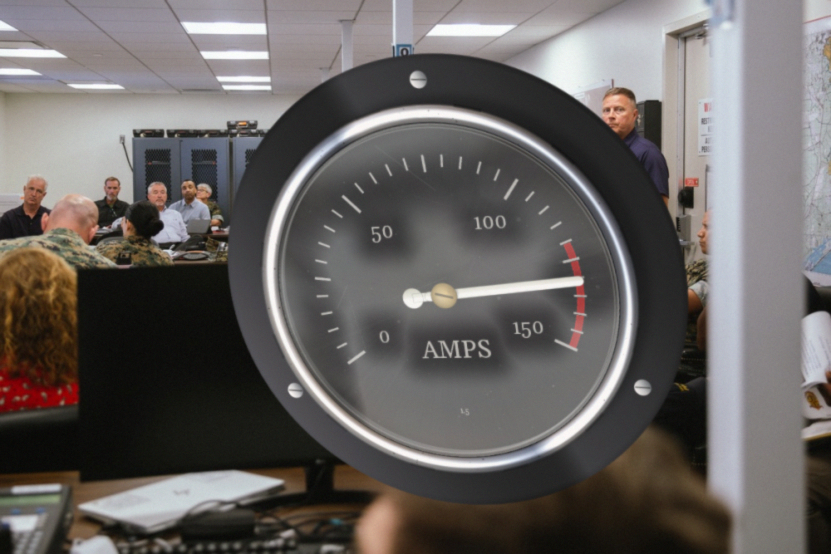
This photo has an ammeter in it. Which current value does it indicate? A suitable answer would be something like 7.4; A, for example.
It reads 130; A
